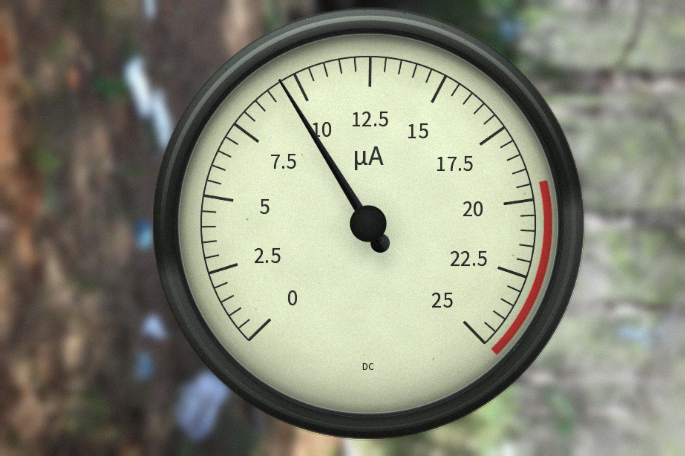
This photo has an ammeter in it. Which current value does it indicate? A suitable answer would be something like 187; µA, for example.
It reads 9.5; µA
